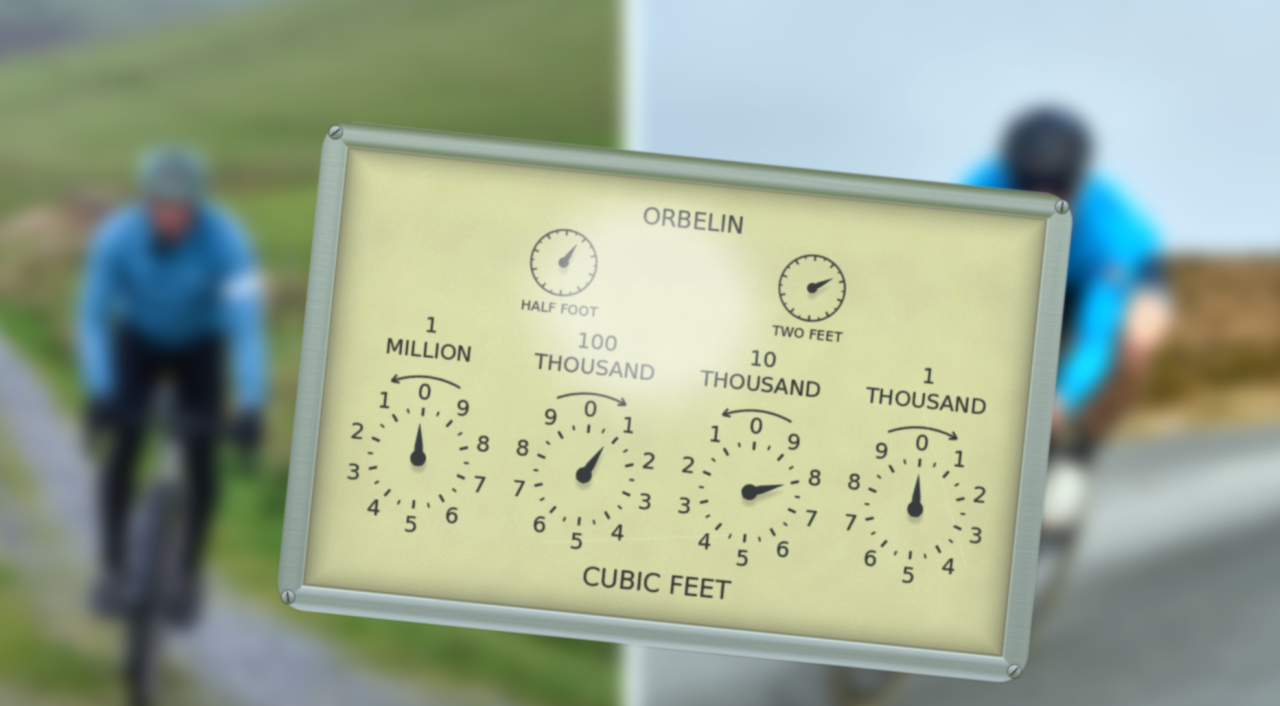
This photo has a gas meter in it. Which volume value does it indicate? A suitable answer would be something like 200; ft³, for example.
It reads 8000; ft³
